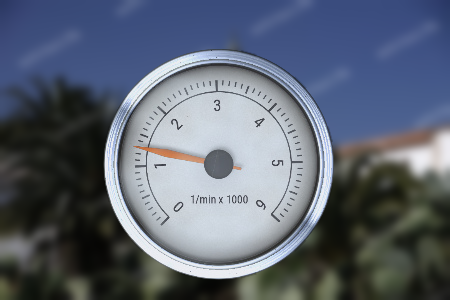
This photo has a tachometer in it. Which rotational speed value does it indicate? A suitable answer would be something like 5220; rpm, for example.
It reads 1300; rpm
